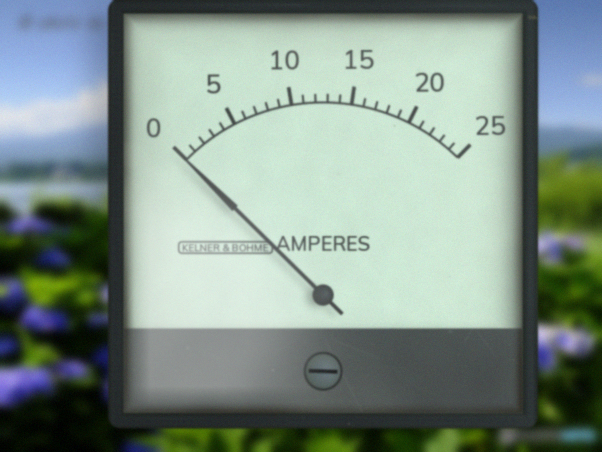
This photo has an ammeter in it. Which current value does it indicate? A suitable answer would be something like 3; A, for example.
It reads 0; A
